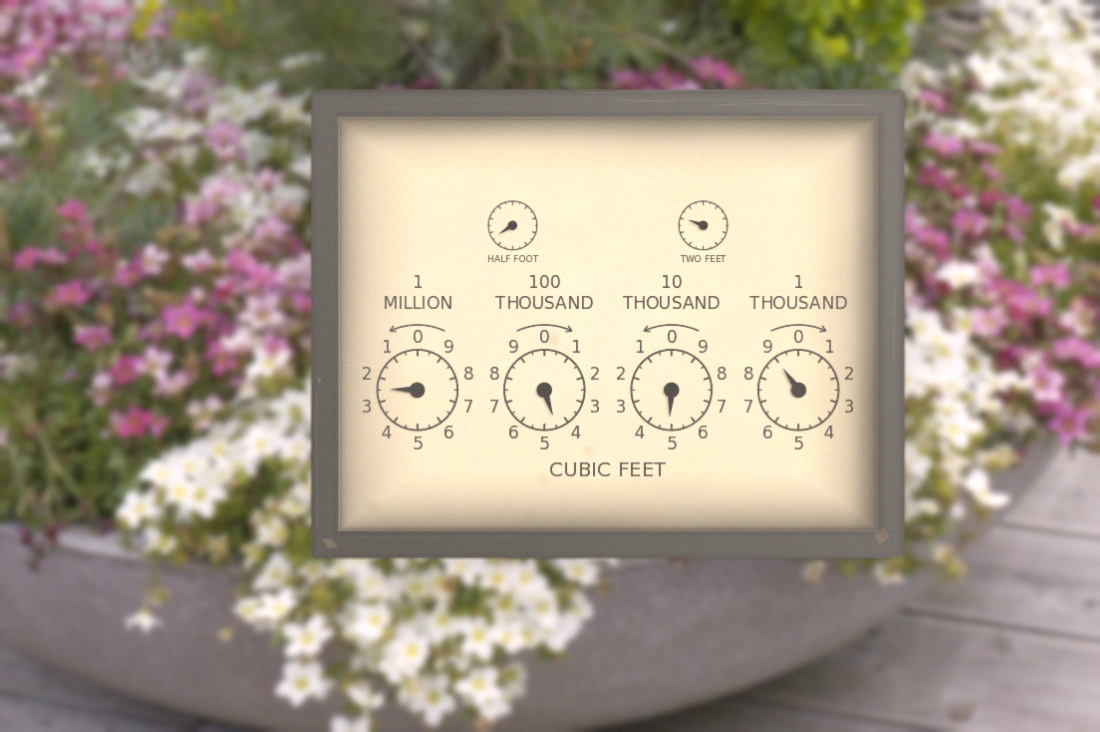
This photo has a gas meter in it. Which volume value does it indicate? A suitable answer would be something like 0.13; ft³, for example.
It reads 244900; ft³
